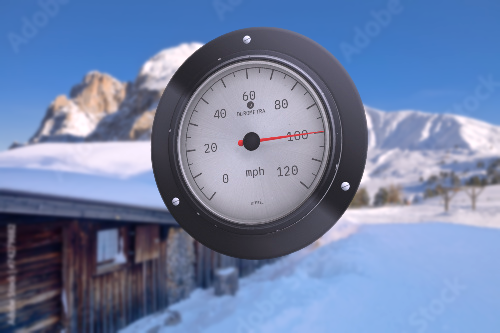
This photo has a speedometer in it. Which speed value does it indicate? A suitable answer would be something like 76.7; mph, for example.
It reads 100; mph
